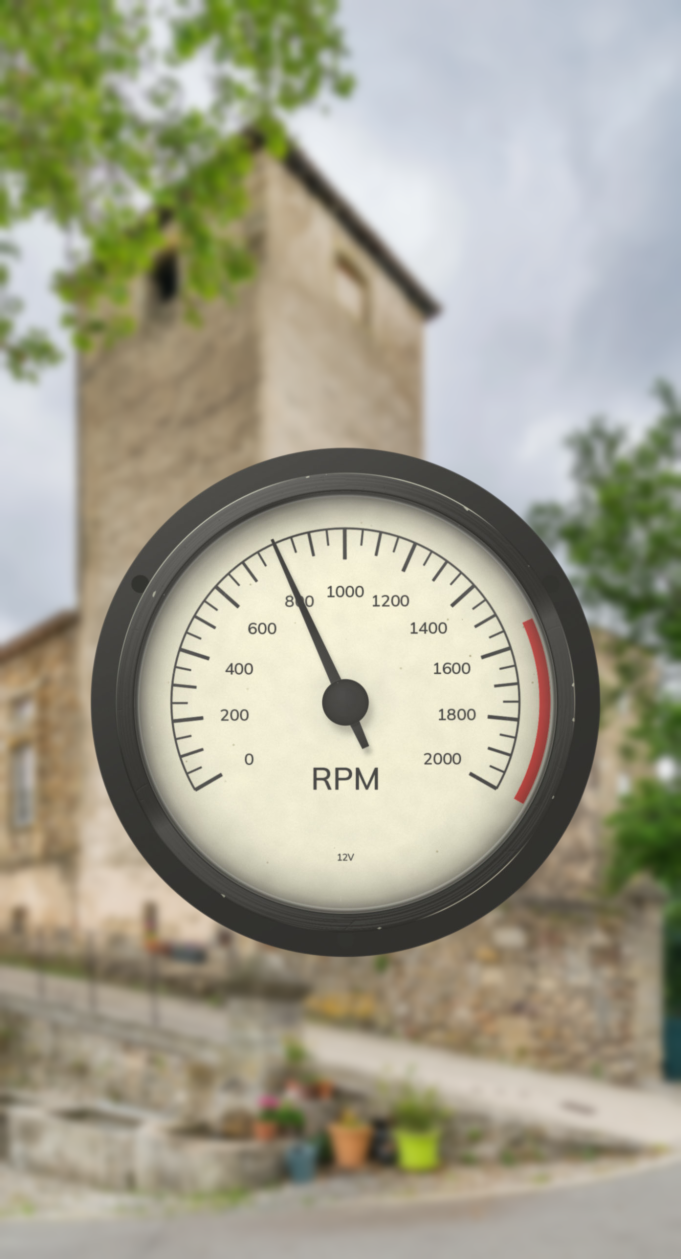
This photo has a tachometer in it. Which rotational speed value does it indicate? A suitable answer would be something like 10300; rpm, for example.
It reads 800; rpm
